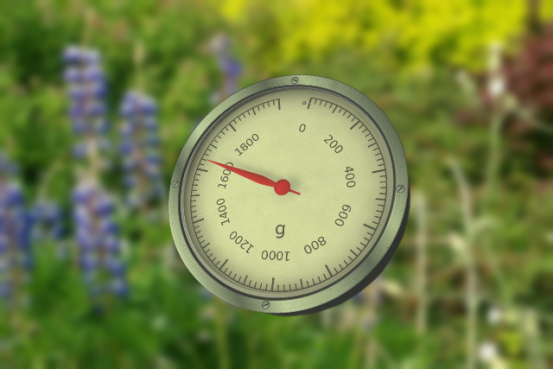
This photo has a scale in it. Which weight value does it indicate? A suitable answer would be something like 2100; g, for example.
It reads 1640; g
